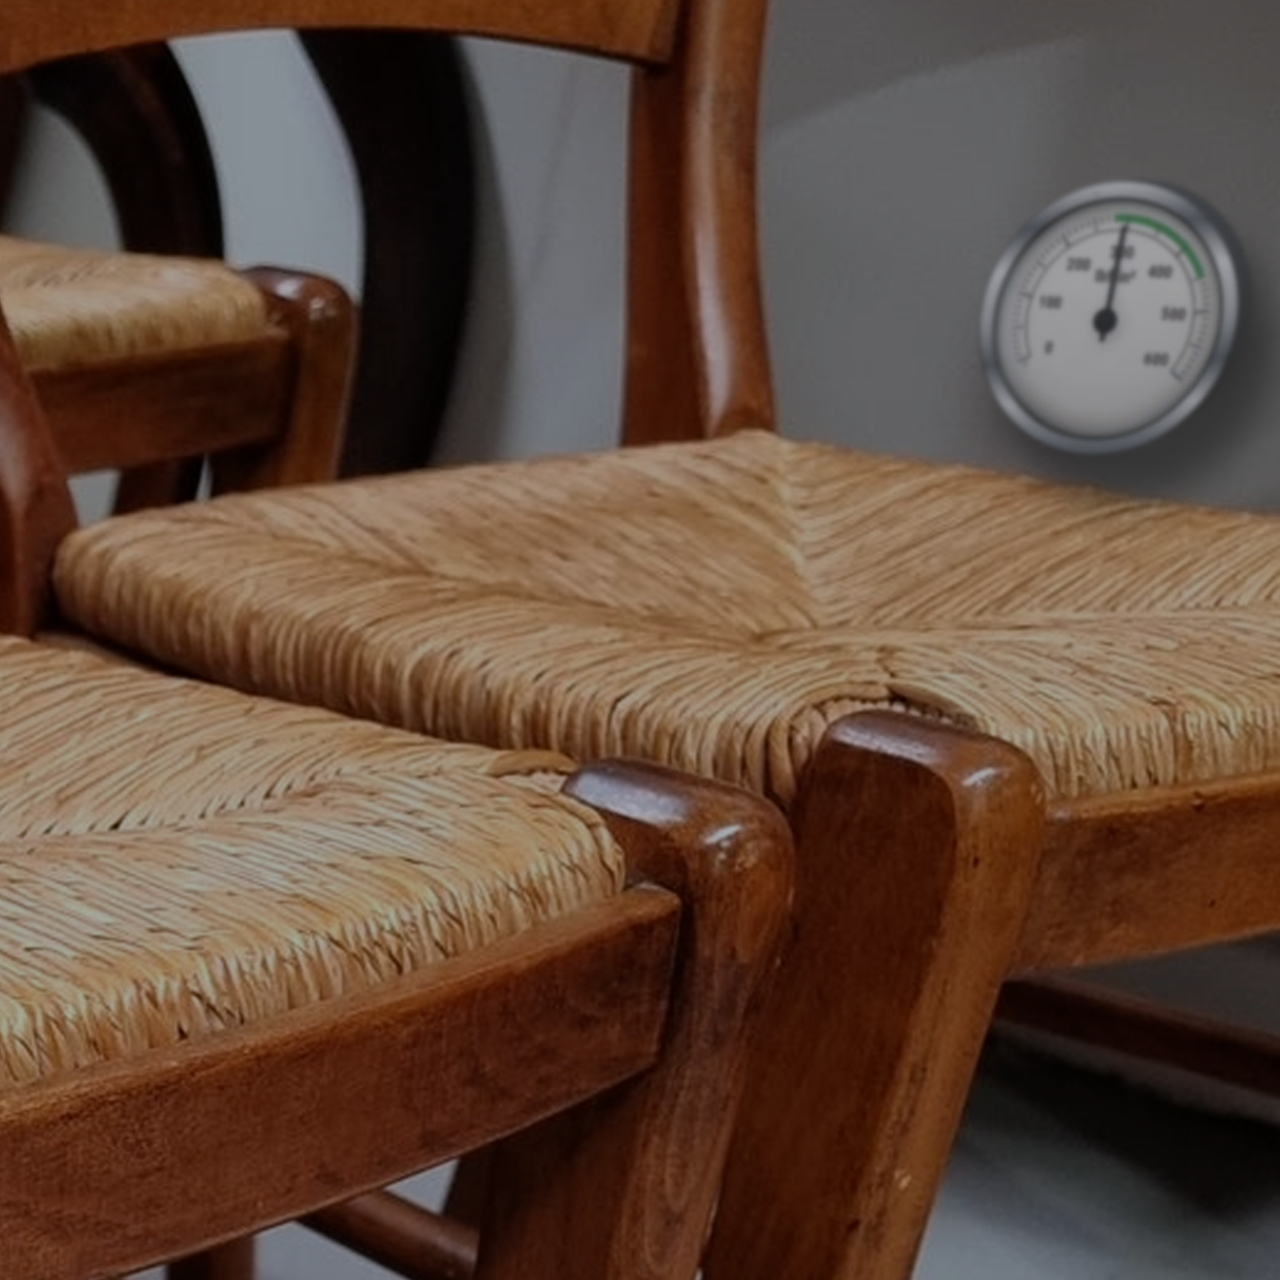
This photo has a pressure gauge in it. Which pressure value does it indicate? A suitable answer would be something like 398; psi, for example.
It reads 300; psi
